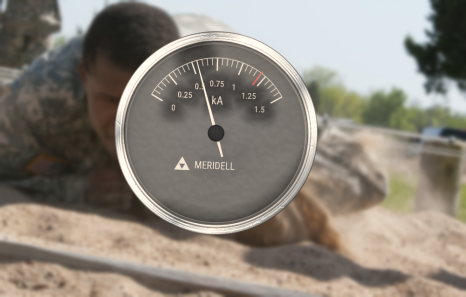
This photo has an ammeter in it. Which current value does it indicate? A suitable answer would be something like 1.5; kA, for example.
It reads 0.55; kA
